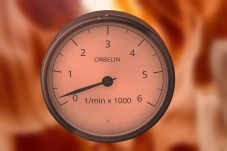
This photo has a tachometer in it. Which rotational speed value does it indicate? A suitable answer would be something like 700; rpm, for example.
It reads 250; rpm
